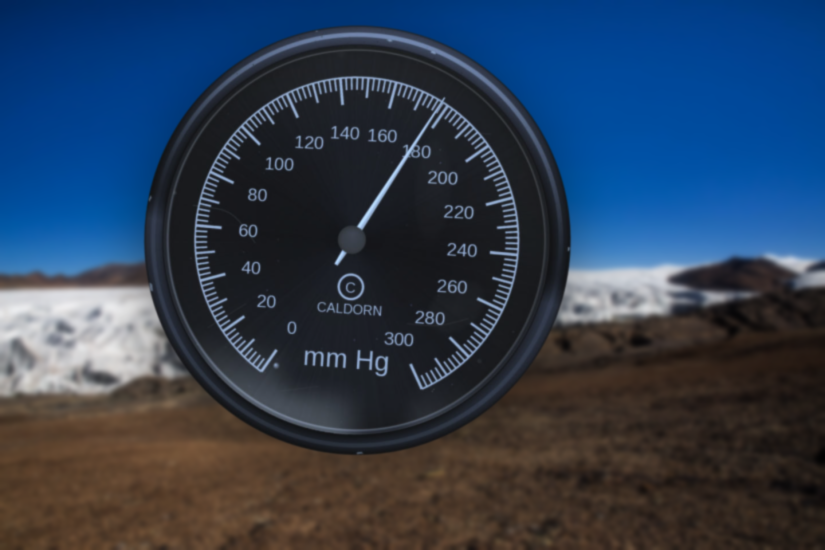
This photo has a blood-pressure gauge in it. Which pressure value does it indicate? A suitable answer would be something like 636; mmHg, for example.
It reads 178; mmHg
